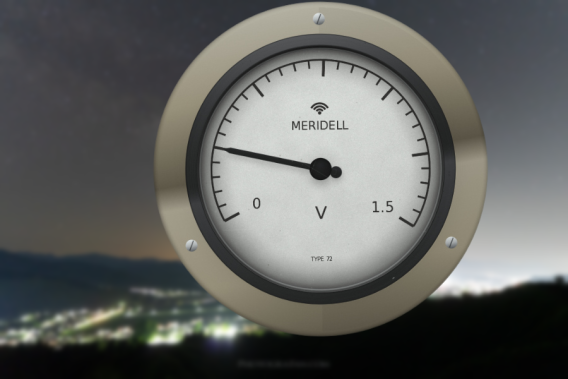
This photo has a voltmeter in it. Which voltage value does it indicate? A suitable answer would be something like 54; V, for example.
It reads 0.25; V
